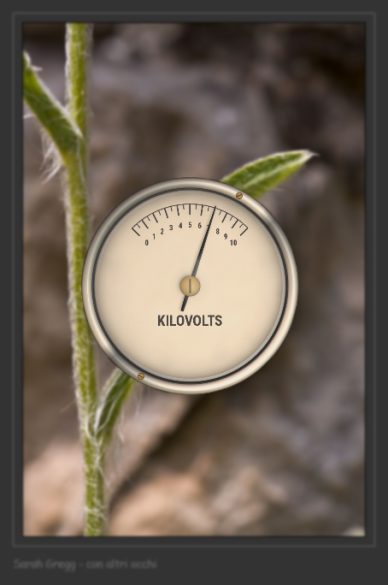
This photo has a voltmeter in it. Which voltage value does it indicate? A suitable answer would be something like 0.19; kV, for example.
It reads 7; kV
